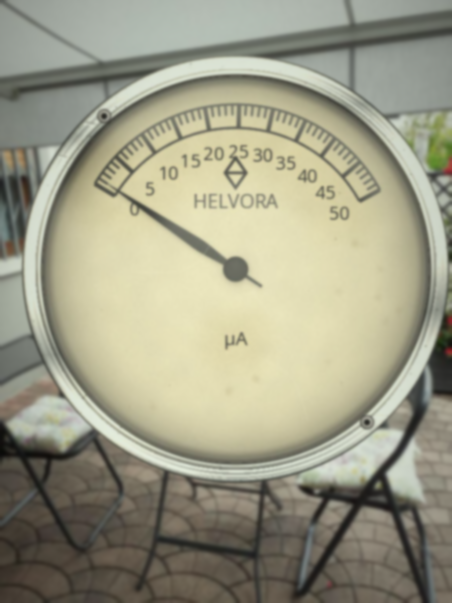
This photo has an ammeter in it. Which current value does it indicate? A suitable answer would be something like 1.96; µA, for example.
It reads 1; µA
